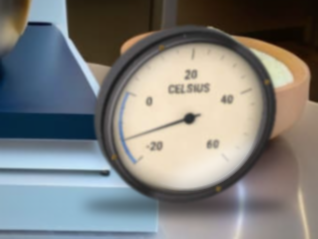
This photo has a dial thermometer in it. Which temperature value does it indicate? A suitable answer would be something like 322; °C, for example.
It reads -12; °C
